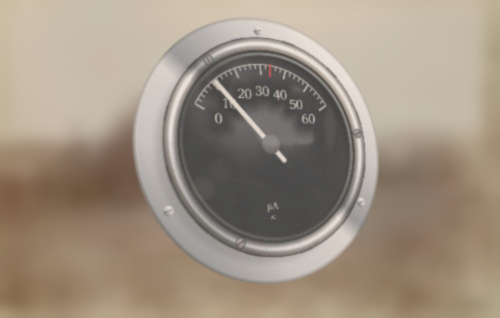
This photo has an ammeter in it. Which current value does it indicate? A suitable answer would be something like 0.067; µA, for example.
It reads 10; µA
